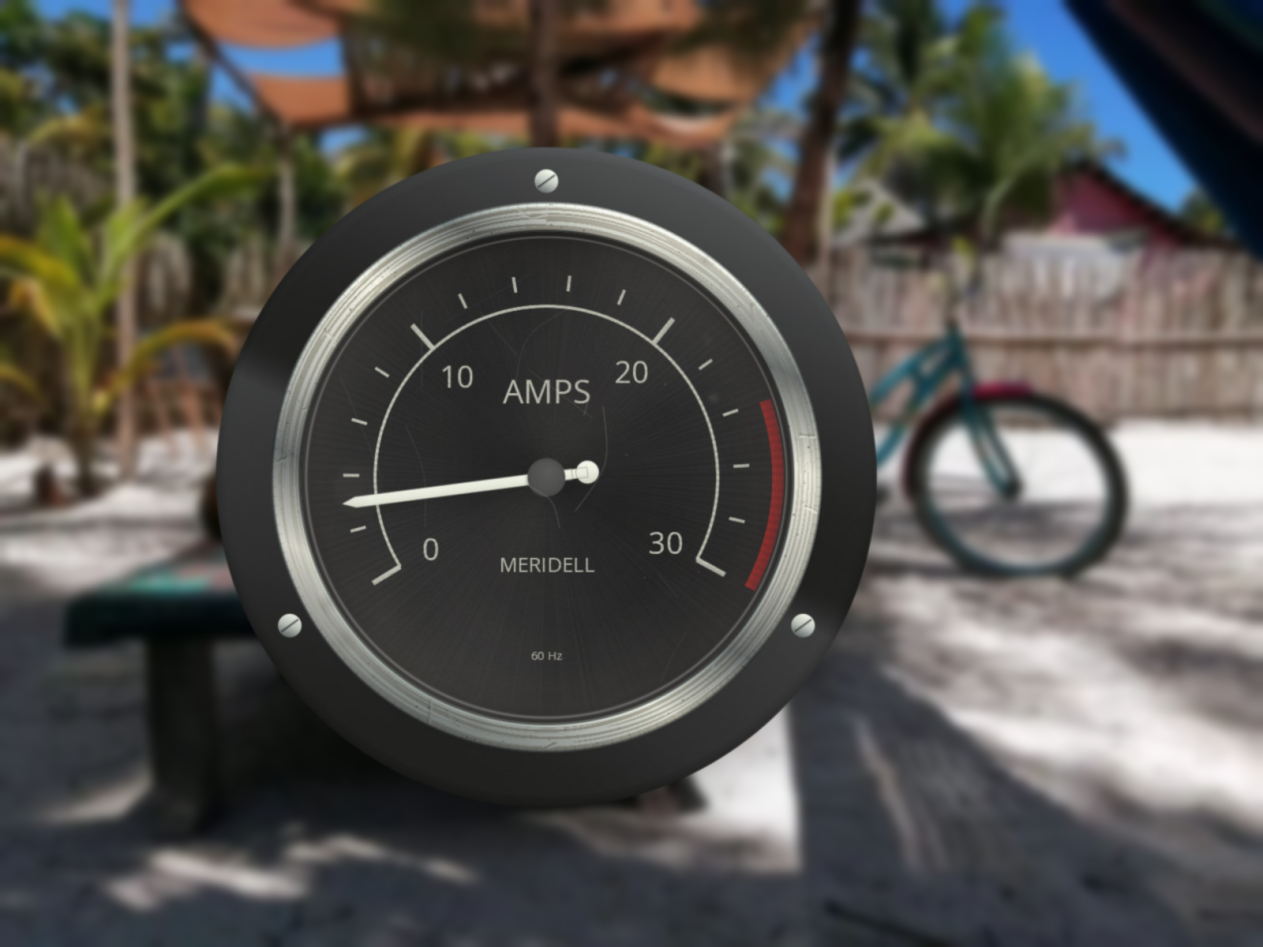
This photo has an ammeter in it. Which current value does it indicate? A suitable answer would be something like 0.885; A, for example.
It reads 3; A
